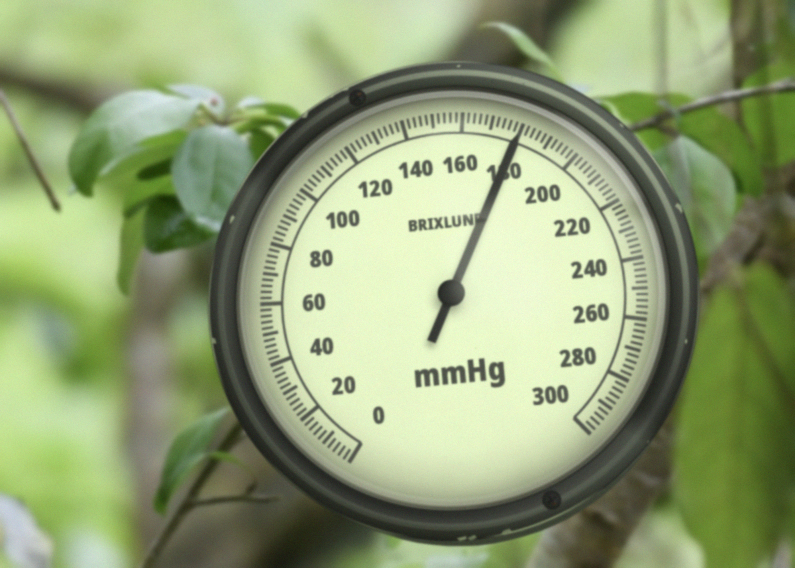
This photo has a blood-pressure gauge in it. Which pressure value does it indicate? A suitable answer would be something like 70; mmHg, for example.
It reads 180; mmHg
